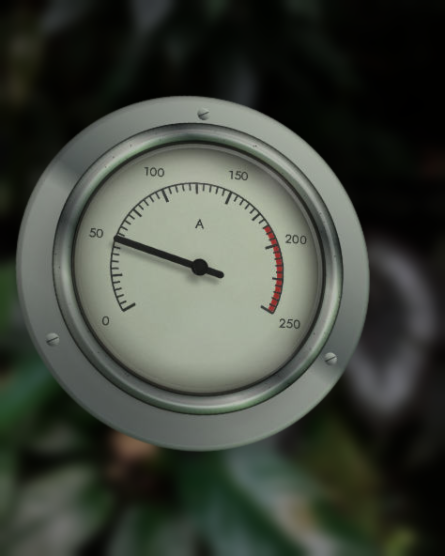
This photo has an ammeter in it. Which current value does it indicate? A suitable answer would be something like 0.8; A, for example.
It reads 50; A
